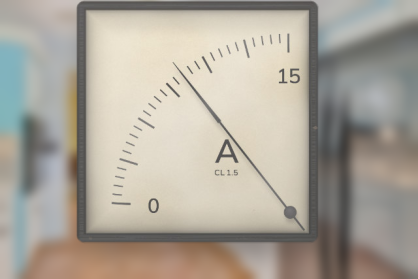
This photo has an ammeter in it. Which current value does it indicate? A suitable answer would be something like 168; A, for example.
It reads 8.5; A
